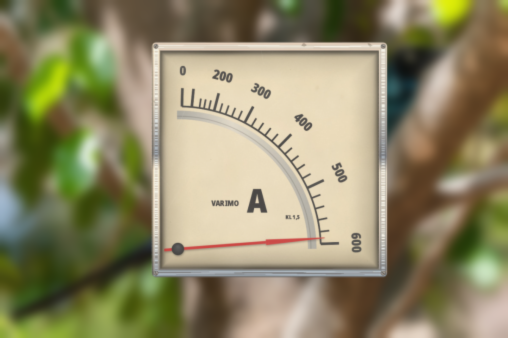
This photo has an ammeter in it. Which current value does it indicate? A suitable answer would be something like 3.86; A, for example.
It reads 590; A
